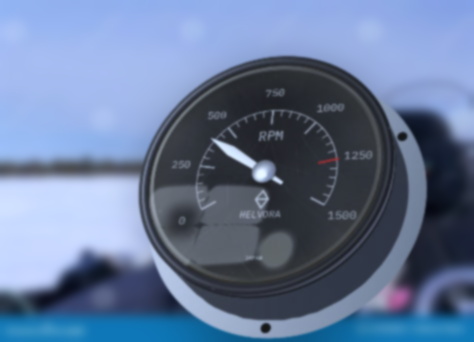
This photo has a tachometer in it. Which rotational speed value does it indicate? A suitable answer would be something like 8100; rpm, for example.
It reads 400; rpm
